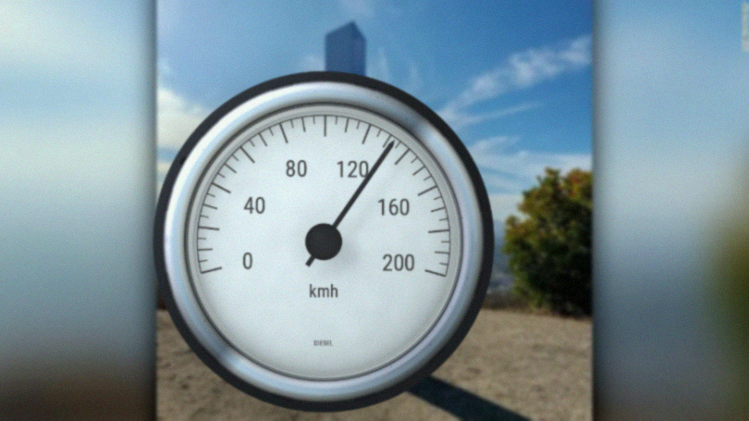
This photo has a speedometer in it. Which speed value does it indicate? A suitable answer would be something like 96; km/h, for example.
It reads 132.5; km/h
